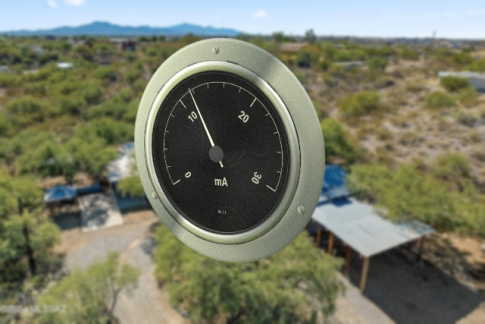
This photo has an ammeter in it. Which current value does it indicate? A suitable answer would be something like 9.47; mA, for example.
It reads 12; mA
